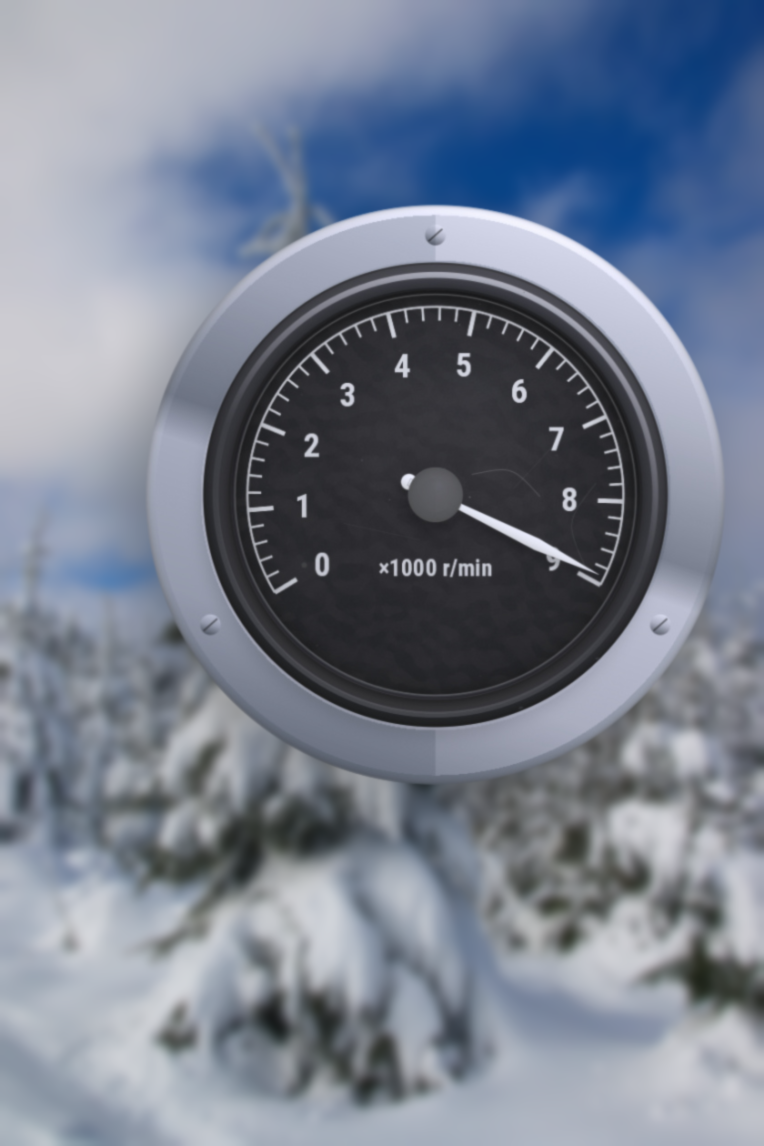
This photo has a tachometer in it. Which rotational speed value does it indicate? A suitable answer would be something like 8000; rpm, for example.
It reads 8900; rpm
